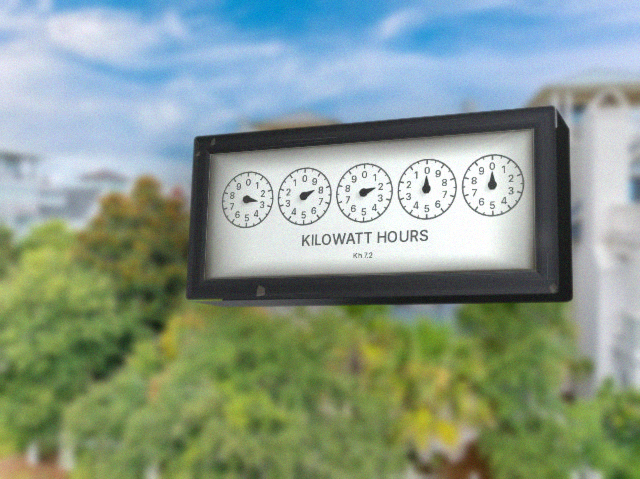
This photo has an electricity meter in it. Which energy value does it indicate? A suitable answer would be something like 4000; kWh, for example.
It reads 28200; kWh
